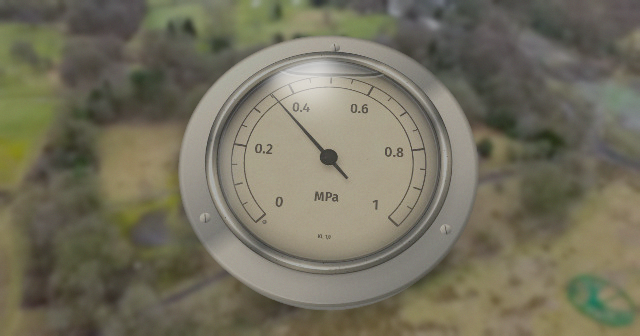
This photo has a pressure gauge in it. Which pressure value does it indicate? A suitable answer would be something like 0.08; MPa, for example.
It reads 0.35; MPa
